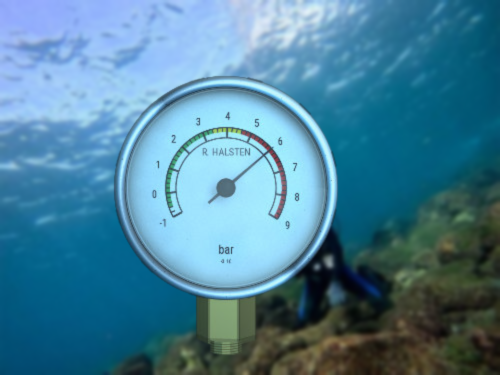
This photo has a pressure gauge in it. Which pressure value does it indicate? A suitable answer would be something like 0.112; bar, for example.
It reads 6; bar
